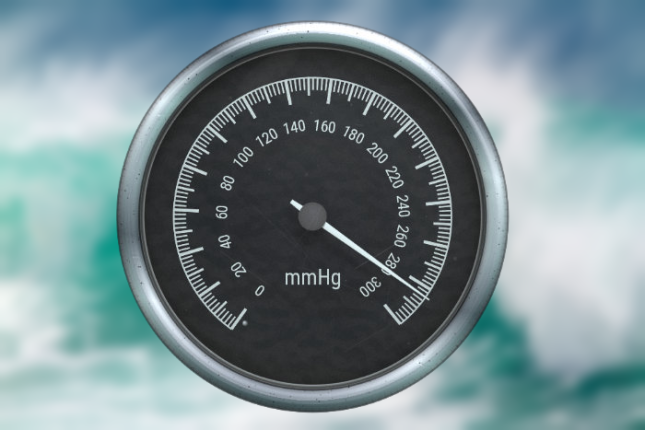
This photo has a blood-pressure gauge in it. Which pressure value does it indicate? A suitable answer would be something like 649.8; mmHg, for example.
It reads 284; mmHg
